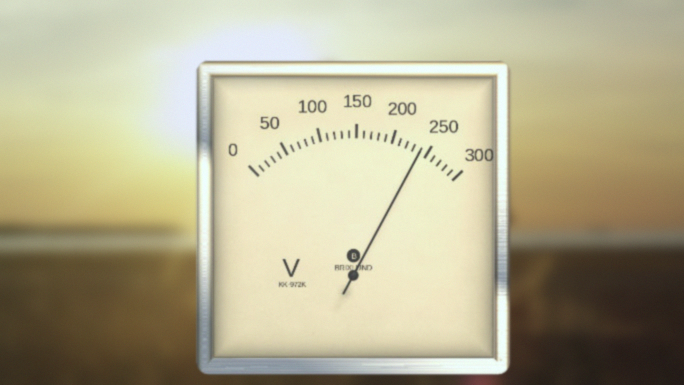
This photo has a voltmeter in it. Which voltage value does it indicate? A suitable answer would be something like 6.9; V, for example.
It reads 240; V
